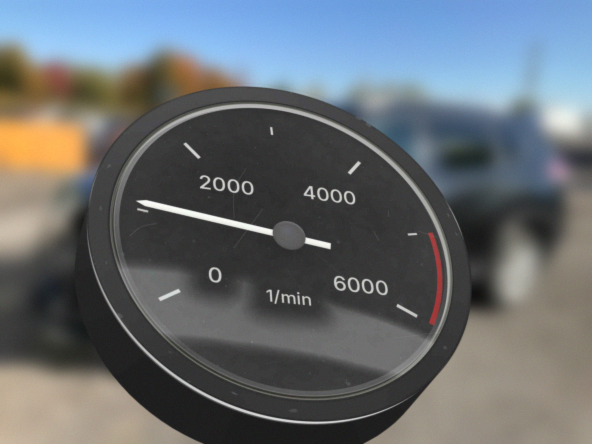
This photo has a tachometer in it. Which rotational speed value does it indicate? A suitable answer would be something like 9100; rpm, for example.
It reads 1000; rpm
